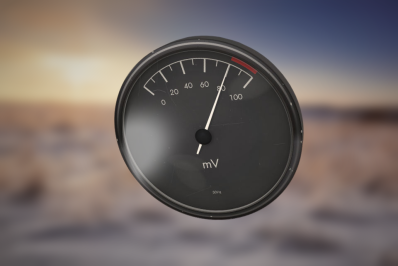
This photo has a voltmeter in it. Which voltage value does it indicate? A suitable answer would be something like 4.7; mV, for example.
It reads 80; mV
